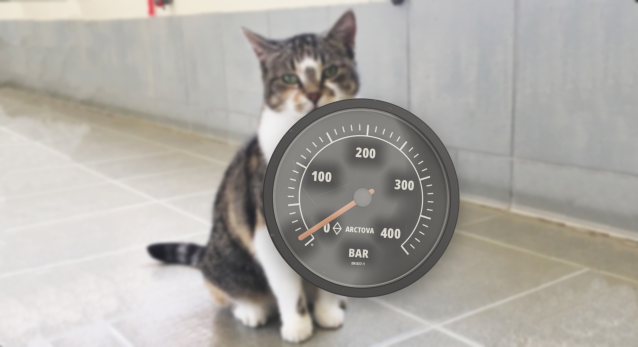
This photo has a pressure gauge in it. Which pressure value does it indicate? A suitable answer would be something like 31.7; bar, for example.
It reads 10; bar
